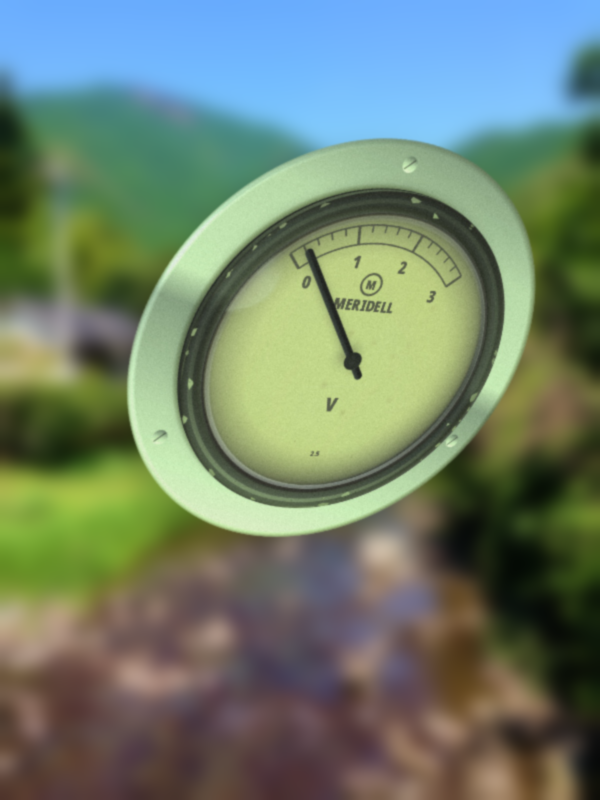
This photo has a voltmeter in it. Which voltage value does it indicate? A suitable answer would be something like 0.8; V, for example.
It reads 0.2; V
